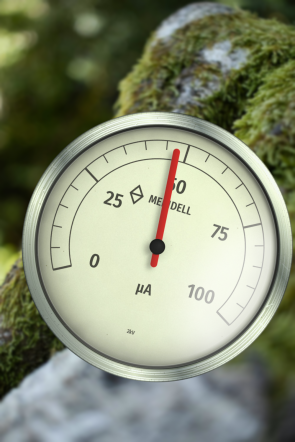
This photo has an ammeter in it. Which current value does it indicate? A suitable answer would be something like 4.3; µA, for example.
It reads 47.5; µA
